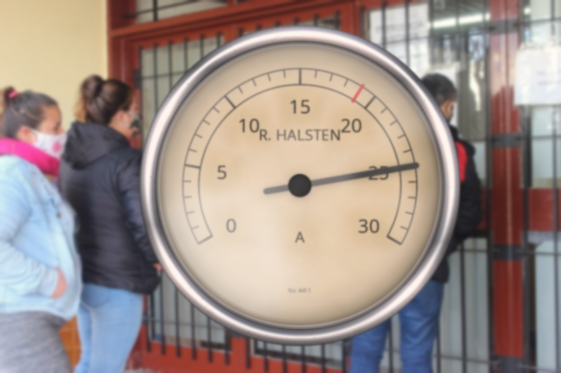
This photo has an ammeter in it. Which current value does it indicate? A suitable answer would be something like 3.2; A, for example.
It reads 25; A
